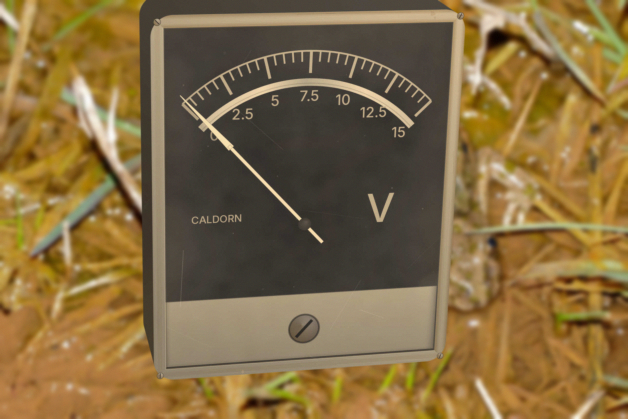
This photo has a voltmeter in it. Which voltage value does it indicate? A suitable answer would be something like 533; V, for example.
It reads 0.25; V
